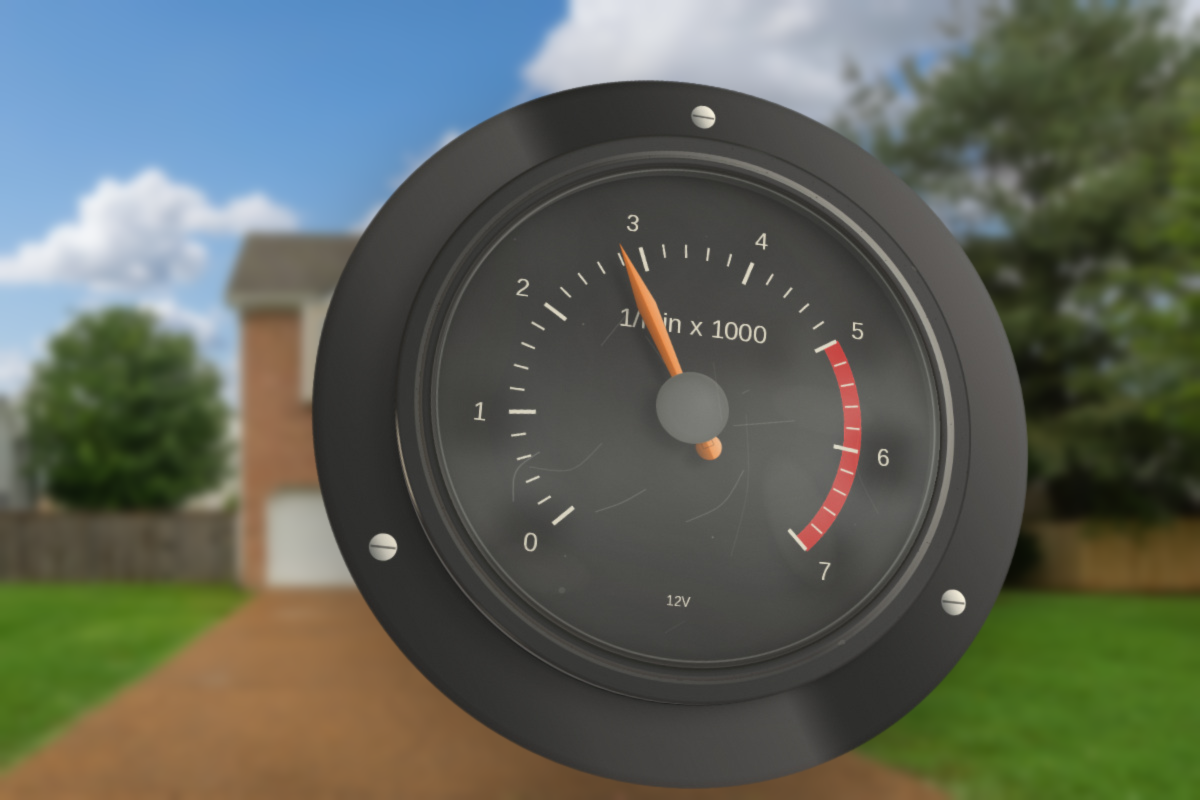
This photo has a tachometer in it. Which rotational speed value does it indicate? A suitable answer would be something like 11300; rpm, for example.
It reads 2800; rpm
